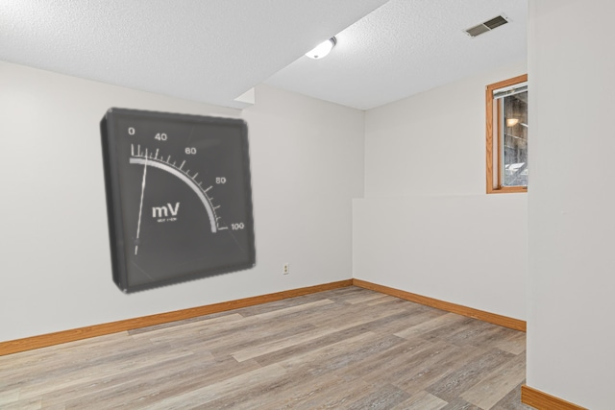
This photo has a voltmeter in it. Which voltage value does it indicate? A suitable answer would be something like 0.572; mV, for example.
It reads 30; mV
